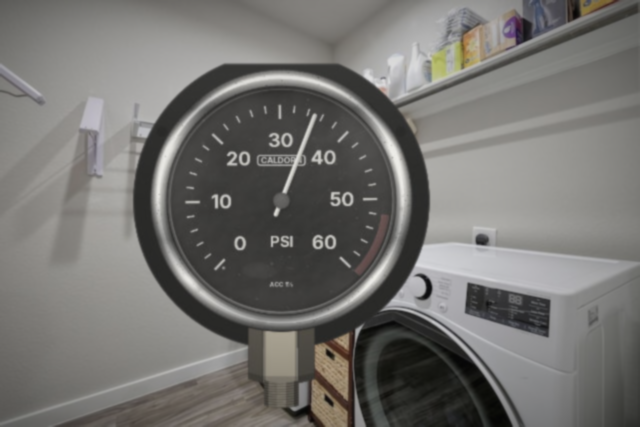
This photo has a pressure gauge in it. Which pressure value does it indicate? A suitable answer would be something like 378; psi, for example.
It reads 35; psi
